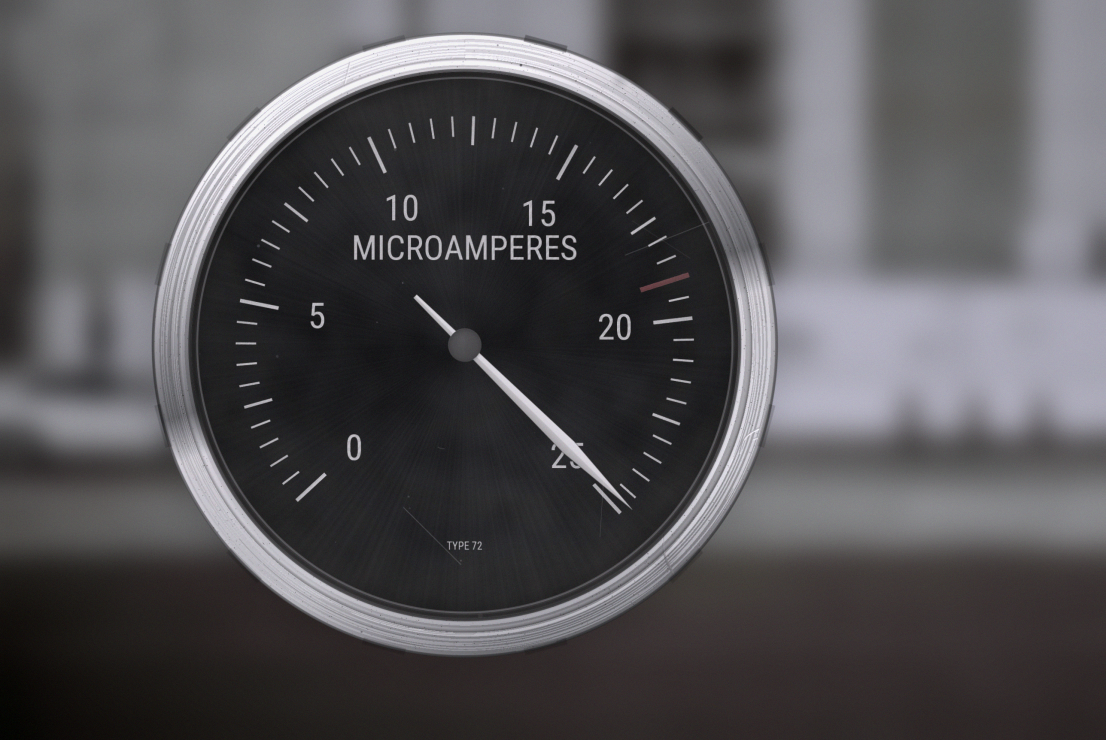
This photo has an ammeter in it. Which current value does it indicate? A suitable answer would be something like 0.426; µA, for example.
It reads 24.75; µA
